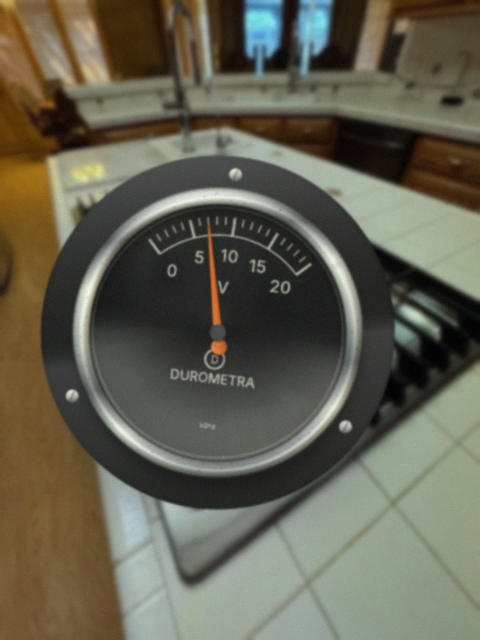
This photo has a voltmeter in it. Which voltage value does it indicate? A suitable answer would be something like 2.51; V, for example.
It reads 7; V
